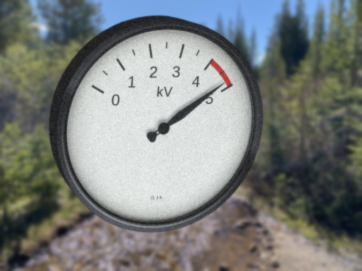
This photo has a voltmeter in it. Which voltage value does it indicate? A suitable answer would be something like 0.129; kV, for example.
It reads 4.75; kV
